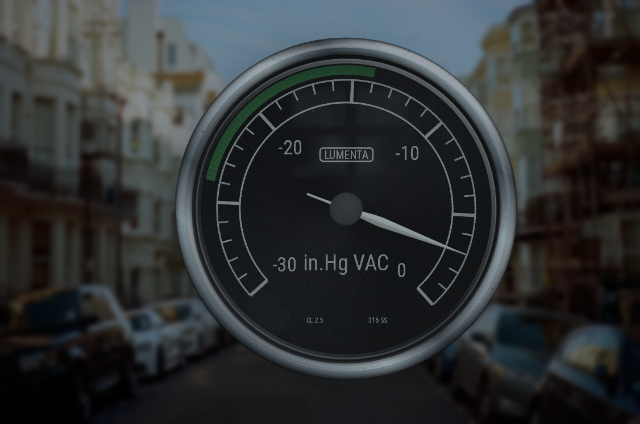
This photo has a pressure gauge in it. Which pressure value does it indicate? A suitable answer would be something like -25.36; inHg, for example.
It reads -3; inHg
